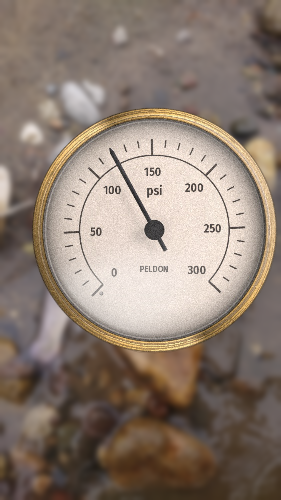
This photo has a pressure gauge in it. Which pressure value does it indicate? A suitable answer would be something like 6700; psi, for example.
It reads 120; psi
